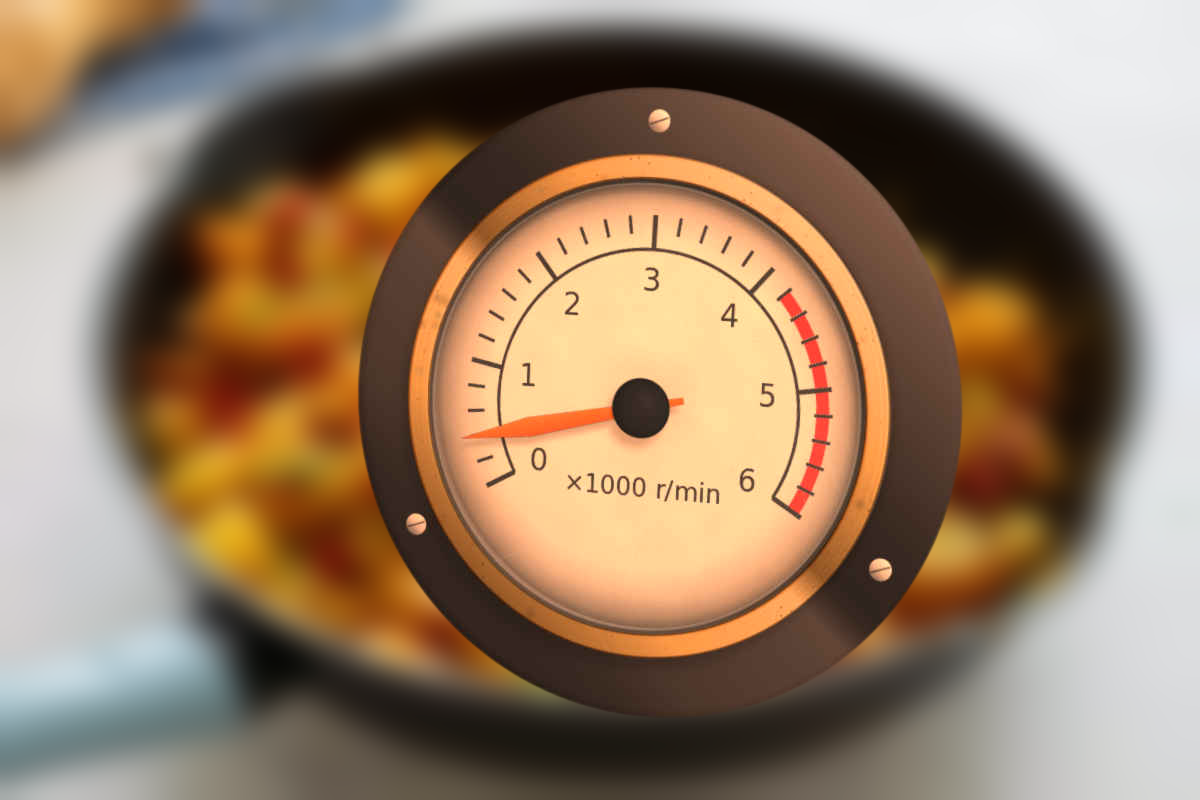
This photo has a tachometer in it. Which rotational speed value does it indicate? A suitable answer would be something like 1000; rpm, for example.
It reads 400; rpm
